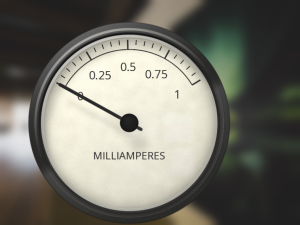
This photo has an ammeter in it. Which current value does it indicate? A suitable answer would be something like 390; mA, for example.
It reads 0; mA
